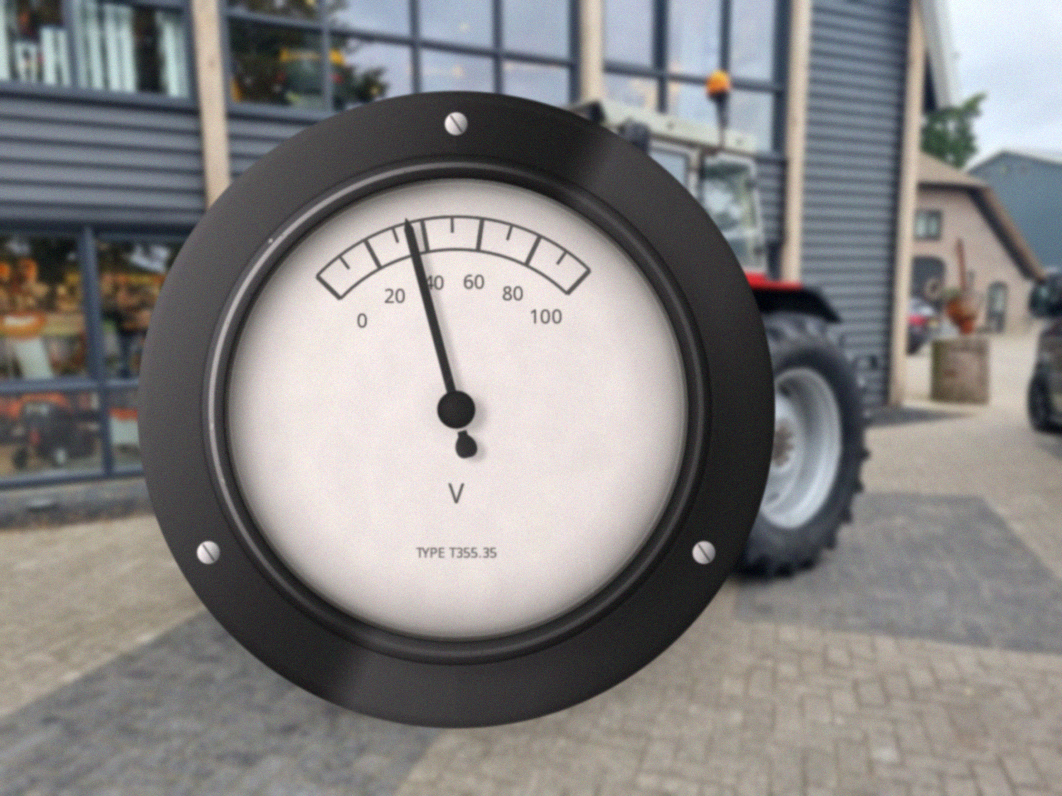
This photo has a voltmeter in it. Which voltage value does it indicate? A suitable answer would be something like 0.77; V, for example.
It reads 35; V
